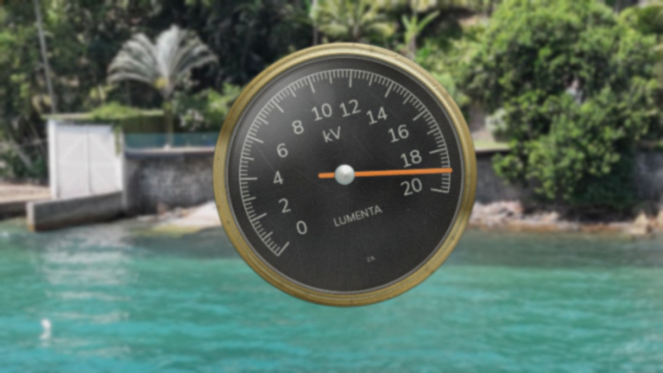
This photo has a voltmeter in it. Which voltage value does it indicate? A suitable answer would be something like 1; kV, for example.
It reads 19; kV
